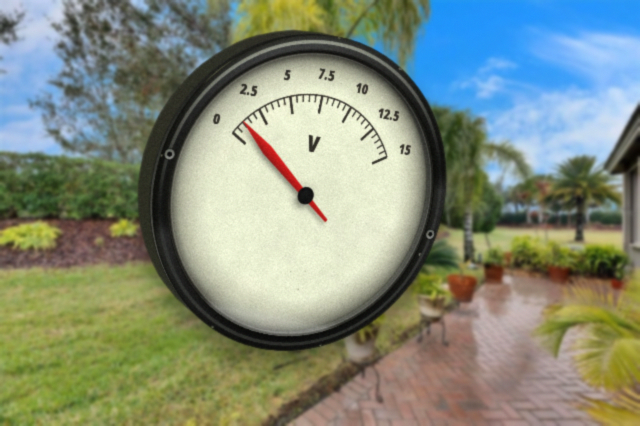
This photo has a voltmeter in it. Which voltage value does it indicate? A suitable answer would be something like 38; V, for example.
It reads 1; V
